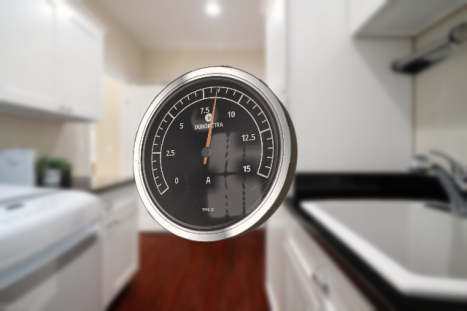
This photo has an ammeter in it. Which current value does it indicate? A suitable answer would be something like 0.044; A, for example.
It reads 8.5; A
